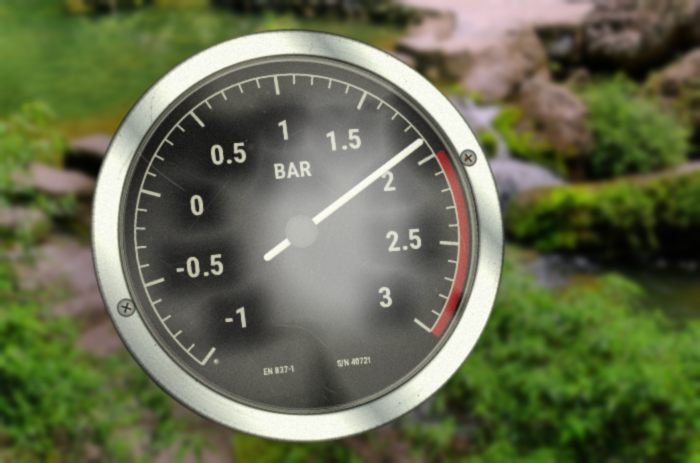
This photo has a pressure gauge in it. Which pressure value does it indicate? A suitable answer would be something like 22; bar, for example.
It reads 1.9; bar
